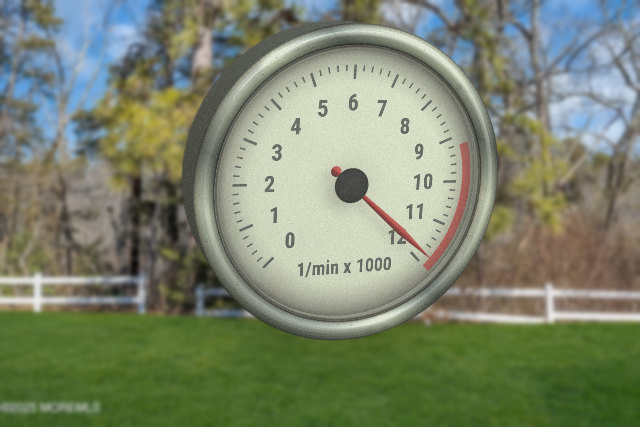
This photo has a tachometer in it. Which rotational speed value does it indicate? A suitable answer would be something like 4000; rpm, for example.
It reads 11800; rpm
